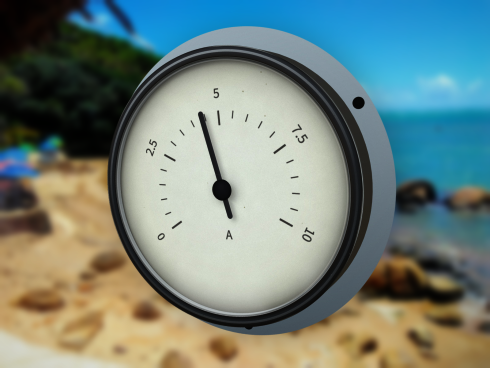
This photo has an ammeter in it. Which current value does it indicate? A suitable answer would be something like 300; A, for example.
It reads 4.5; A
